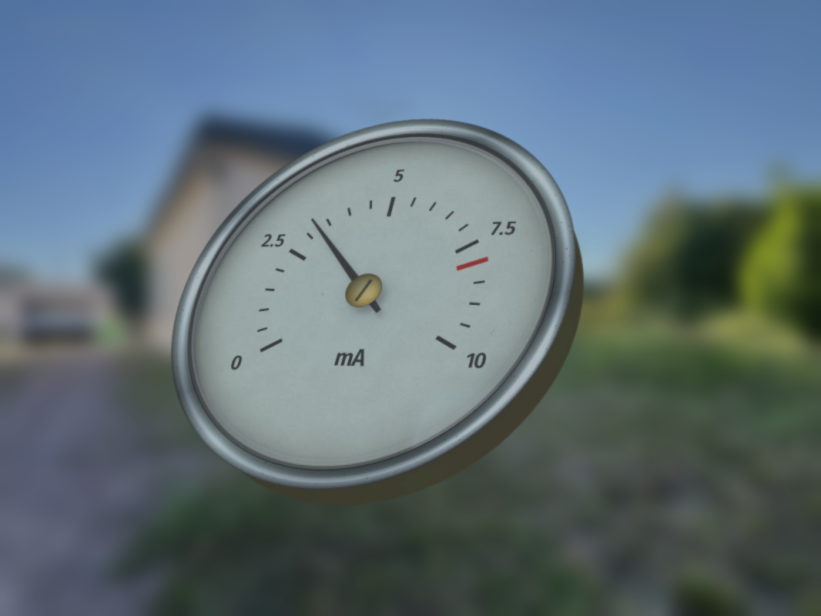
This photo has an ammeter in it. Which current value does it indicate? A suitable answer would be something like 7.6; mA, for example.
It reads 3.25; mA
